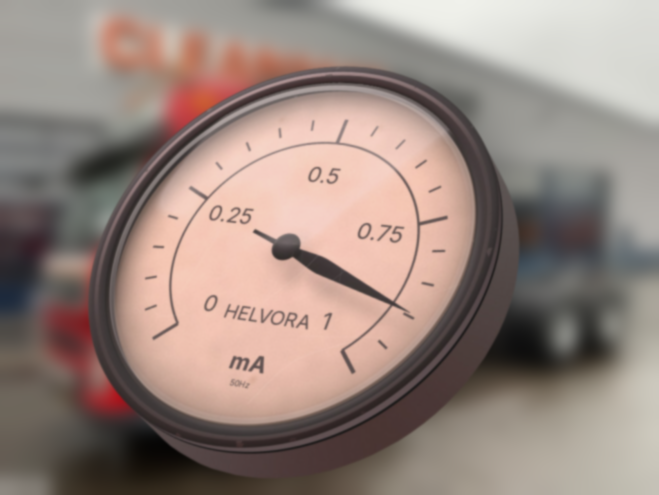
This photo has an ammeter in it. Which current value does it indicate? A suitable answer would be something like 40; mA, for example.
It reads 0.9; mA
